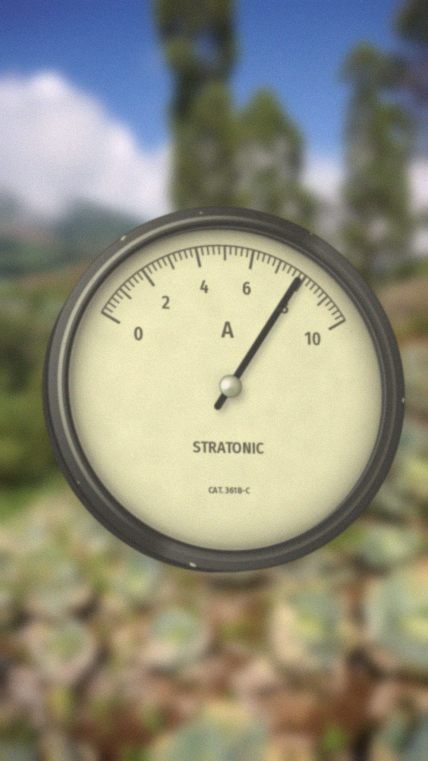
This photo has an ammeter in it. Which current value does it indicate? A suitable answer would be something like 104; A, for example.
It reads 7.8; A
